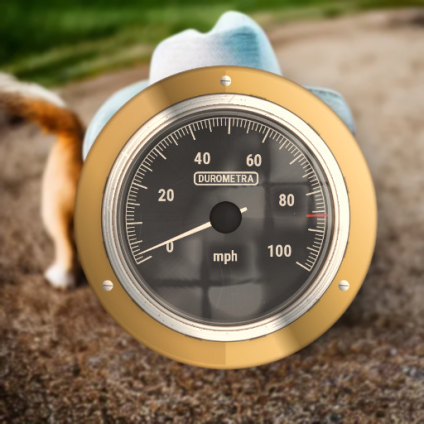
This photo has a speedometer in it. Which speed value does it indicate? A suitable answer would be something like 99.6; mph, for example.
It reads 2; mph
